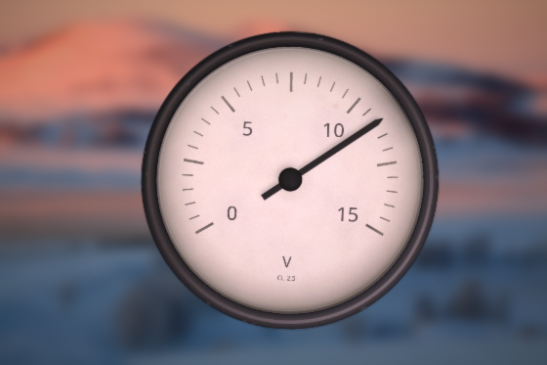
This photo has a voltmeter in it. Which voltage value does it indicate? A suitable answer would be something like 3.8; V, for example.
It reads 11; V
